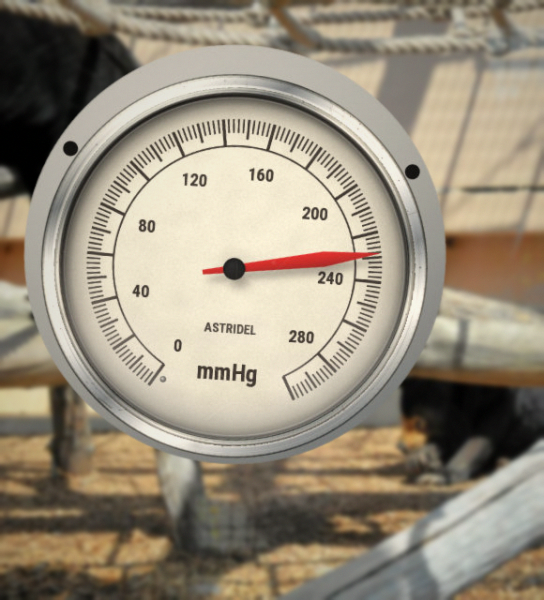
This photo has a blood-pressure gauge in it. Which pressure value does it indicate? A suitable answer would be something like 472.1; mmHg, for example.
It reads 228; mmHg
